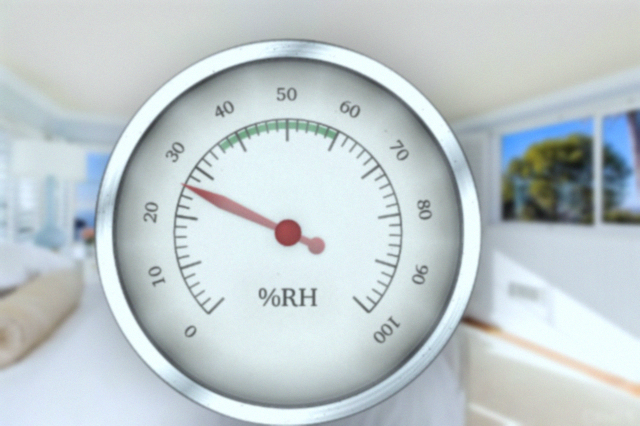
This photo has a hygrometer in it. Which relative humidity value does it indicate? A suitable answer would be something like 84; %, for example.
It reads 26; %
